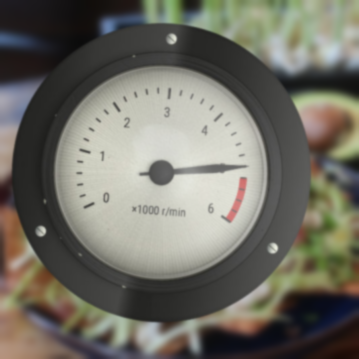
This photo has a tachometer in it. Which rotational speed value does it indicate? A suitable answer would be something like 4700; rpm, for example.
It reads 5000; rpm
